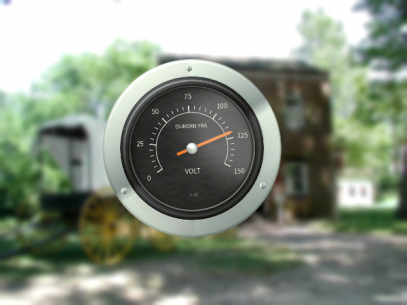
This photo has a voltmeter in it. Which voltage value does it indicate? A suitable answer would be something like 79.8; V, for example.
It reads 120; V
